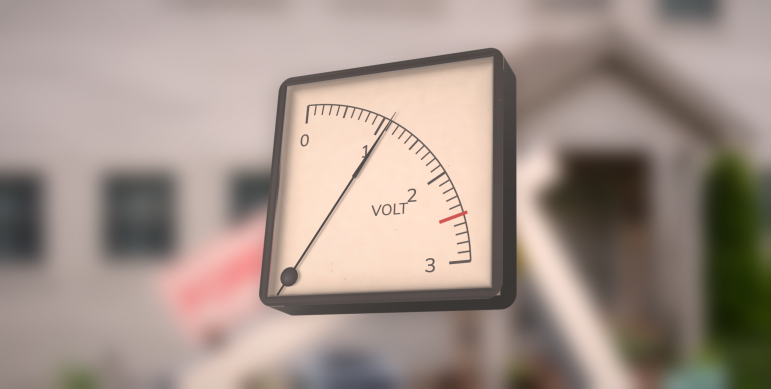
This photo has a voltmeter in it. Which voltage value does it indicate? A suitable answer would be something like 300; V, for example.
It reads 1.1; V
